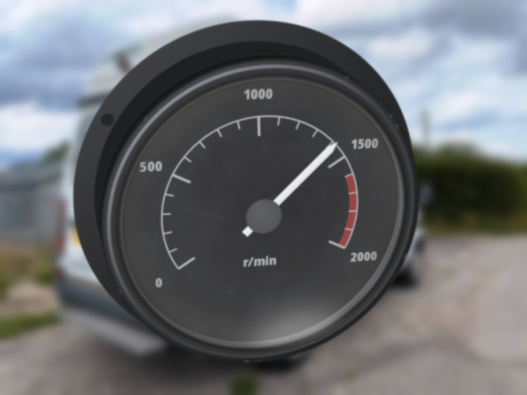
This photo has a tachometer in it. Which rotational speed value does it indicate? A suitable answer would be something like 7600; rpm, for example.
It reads 1400; rpm
